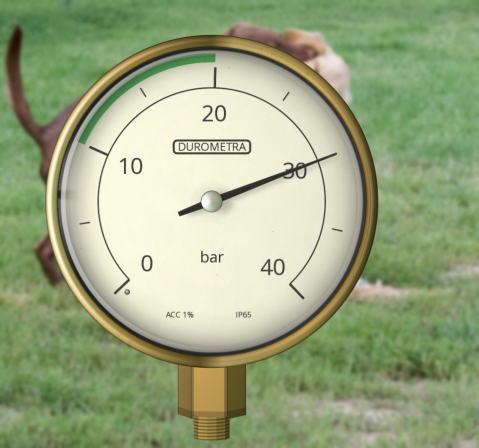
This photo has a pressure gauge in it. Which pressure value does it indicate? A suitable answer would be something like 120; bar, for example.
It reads 30; bar
